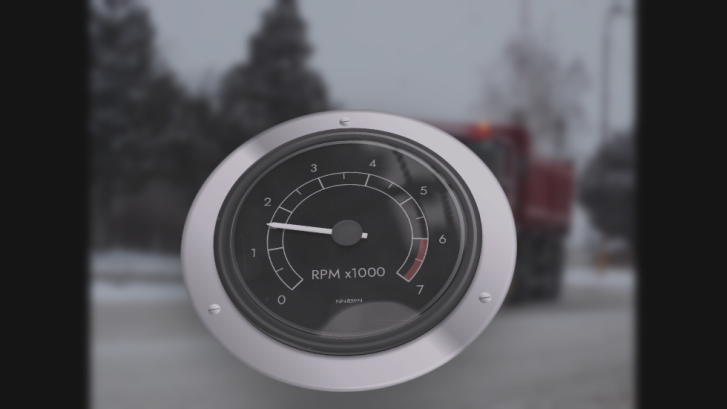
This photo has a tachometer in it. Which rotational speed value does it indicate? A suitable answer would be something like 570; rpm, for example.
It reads 1500; rpm
